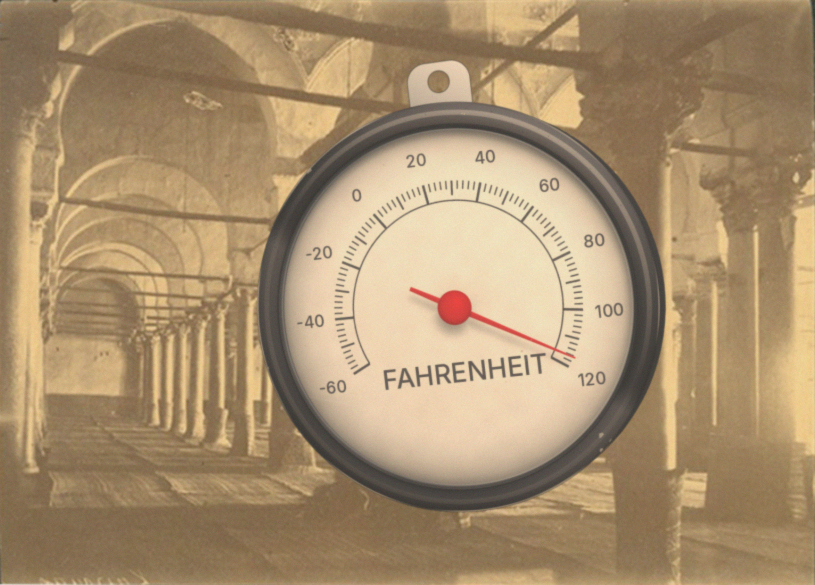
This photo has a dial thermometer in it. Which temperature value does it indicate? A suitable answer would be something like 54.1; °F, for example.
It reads 116; °F
